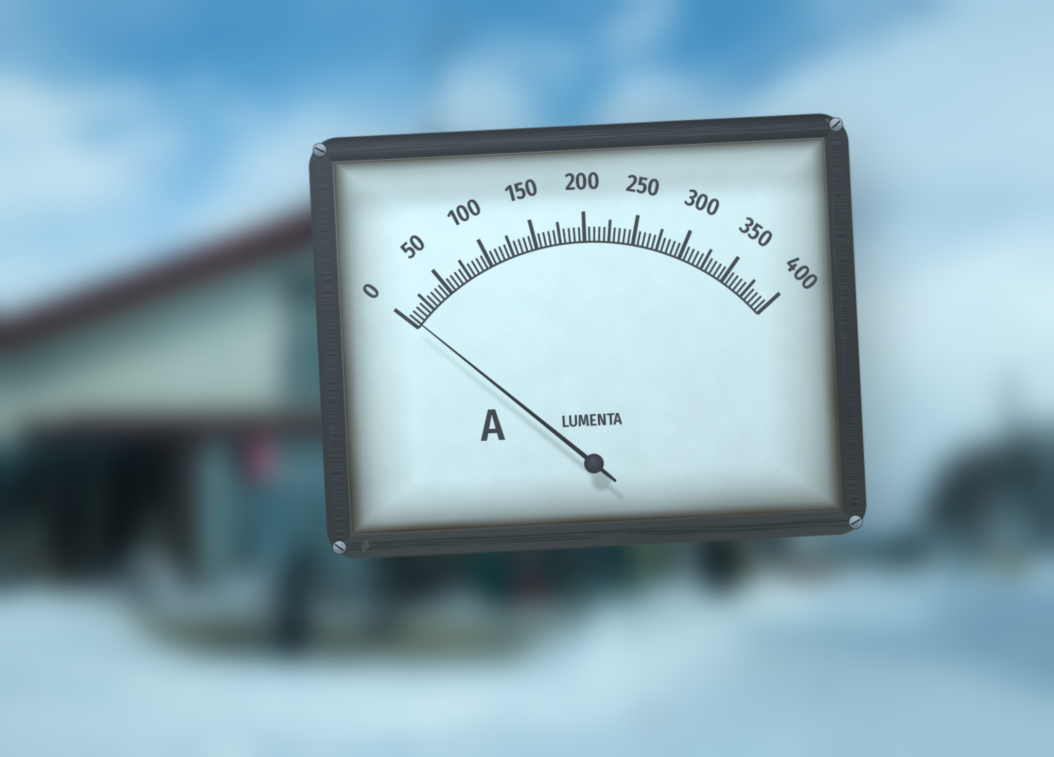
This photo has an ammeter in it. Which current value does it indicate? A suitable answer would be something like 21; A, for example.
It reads 5; A
